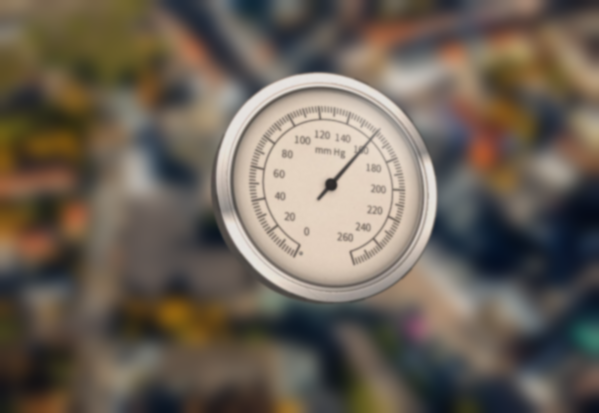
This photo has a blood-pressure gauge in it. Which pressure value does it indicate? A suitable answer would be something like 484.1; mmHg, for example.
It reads 160; mmHg
